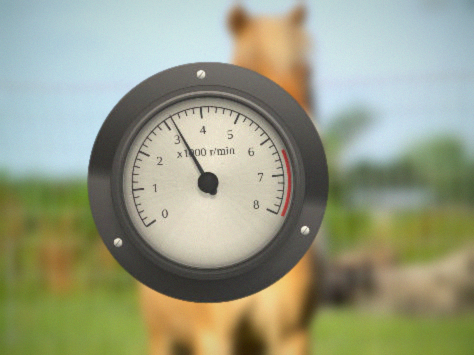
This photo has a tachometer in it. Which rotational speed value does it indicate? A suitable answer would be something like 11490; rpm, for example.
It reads 3200; rpm
